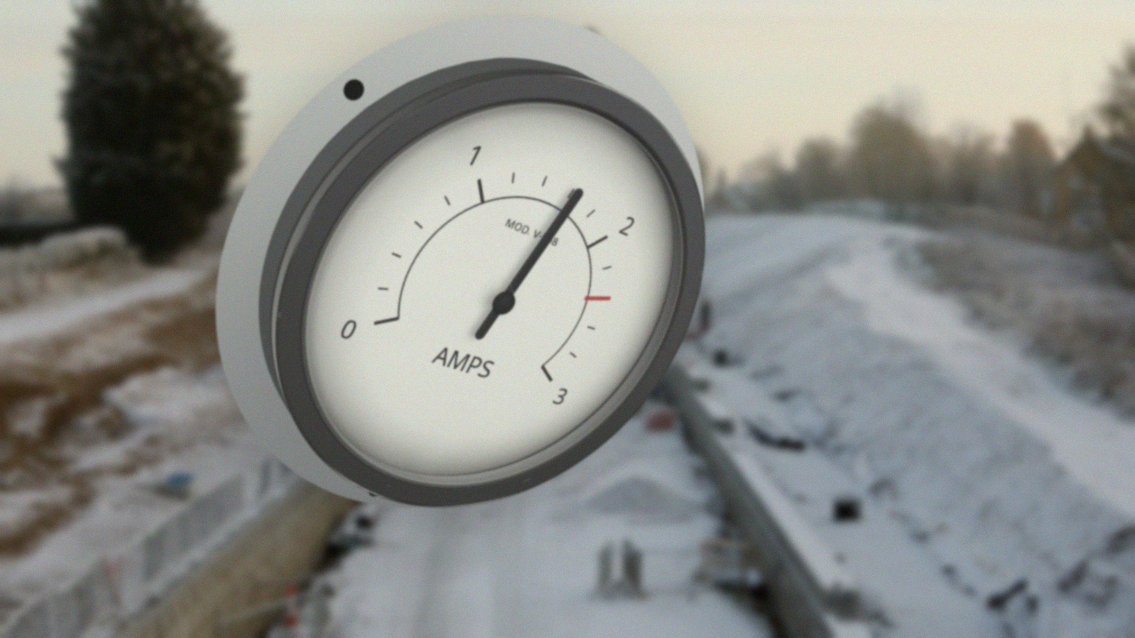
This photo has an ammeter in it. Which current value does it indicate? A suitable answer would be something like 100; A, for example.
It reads 1.6; A
